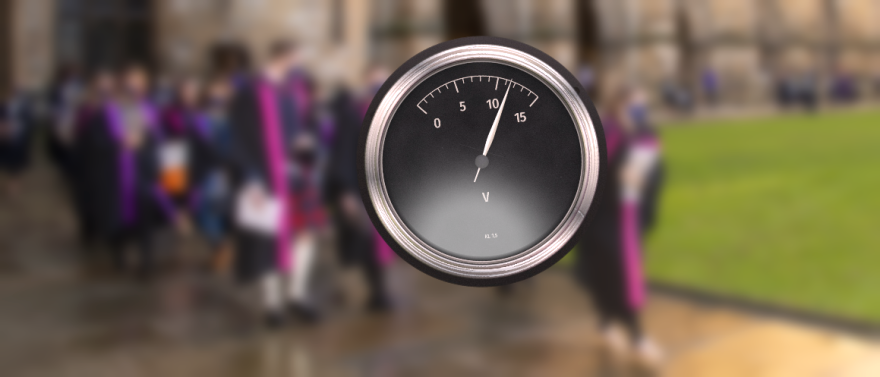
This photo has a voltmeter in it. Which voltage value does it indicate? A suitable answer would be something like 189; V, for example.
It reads 11.5; V
